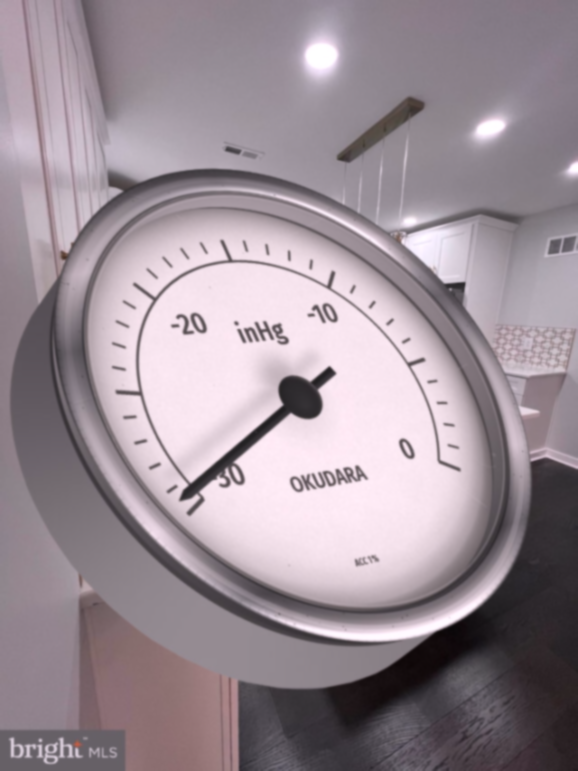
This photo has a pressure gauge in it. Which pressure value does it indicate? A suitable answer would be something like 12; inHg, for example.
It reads -29.5; inHg
